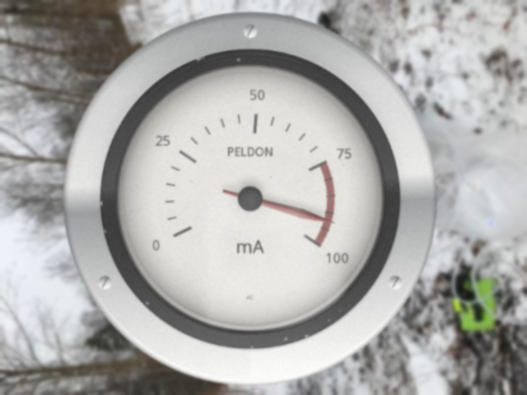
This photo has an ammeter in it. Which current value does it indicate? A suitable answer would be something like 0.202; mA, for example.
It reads 92.5; mA
